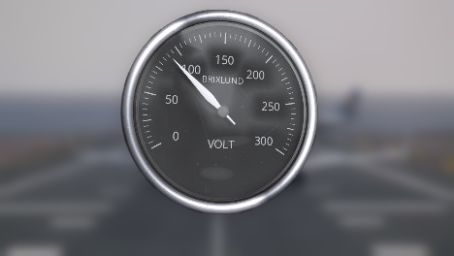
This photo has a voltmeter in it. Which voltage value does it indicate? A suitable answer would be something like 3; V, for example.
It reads 90; V
